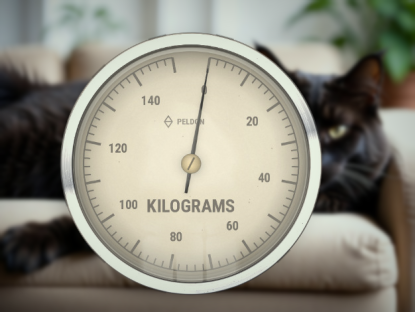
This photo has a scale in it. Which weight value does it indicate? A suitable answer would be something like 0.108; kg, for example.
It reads 0; kg
